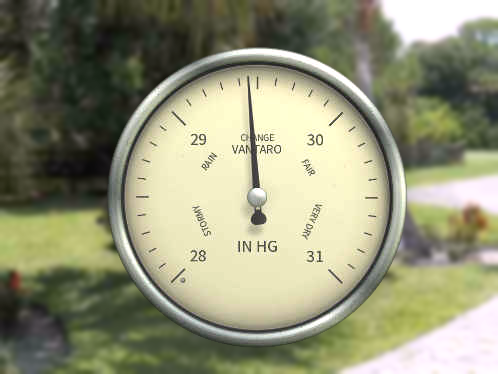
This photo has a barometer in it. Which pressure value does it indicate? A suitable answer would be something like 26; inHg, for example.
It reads 29.45; inHg
